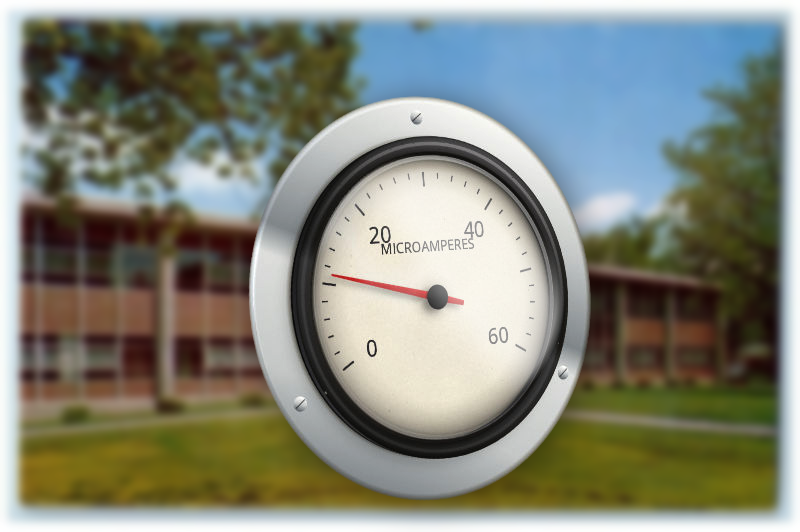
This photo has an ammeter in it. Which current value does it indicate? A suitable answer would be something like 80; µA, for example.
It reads 11; µA
